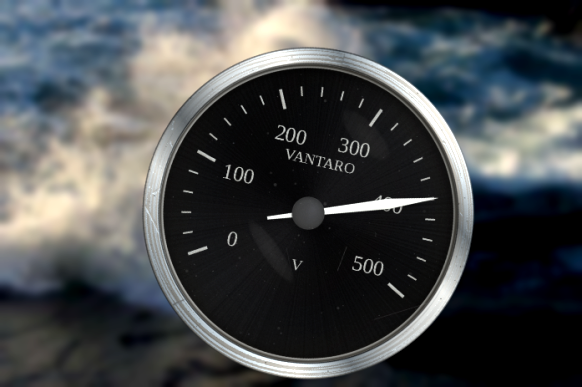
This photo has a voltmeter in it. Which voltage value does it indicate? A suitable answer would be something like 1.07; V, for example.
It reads 400; V
